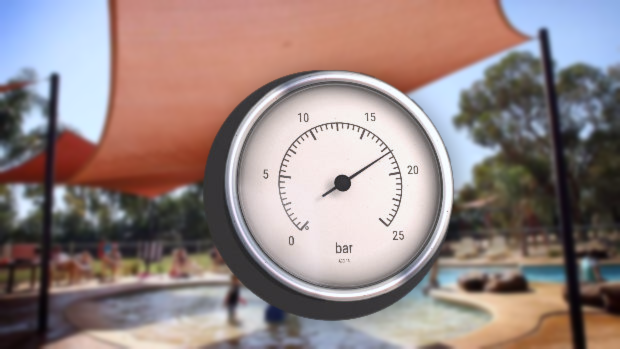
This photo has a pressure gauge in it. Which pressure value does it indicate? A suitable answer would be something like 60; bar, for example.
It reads 18; bar
